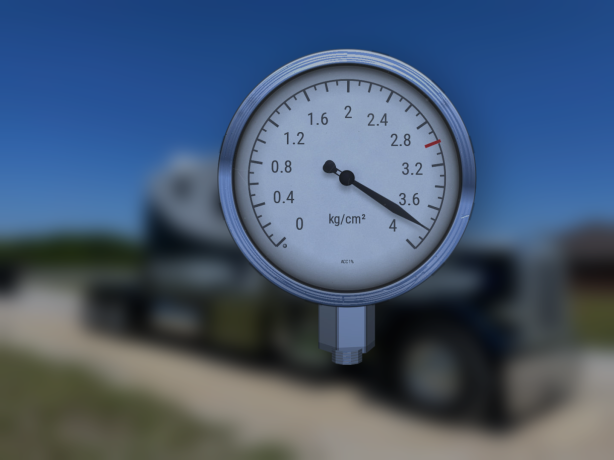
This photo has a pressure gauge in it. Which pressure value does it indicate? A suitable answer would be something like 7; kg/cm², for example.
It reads 3.8; kg/cm²
